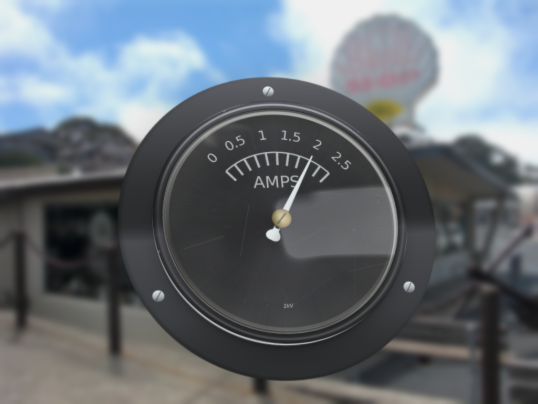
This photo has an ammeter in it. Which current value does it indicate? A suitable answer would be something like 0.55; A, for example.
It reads 2; A
